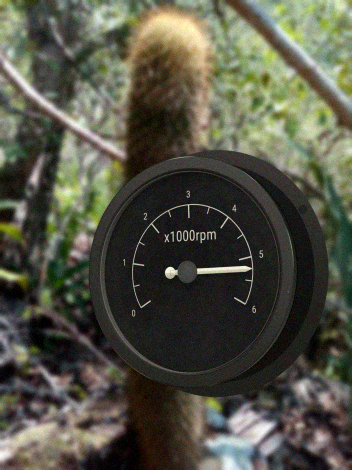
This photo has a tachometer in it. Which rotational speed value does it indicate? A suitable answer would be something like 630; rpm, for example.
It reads 5250; rpm
